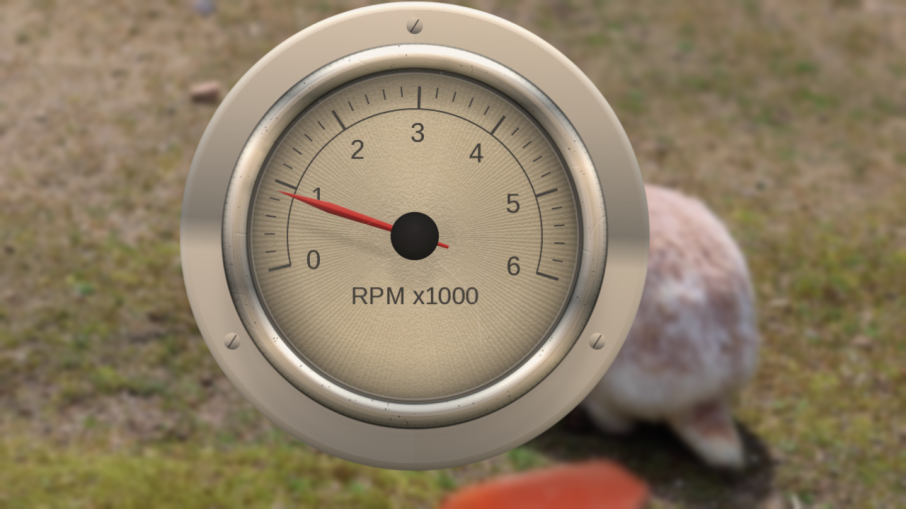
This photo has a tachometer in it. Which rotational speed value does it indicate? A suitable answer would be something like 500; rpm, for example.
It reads 900; rpm
